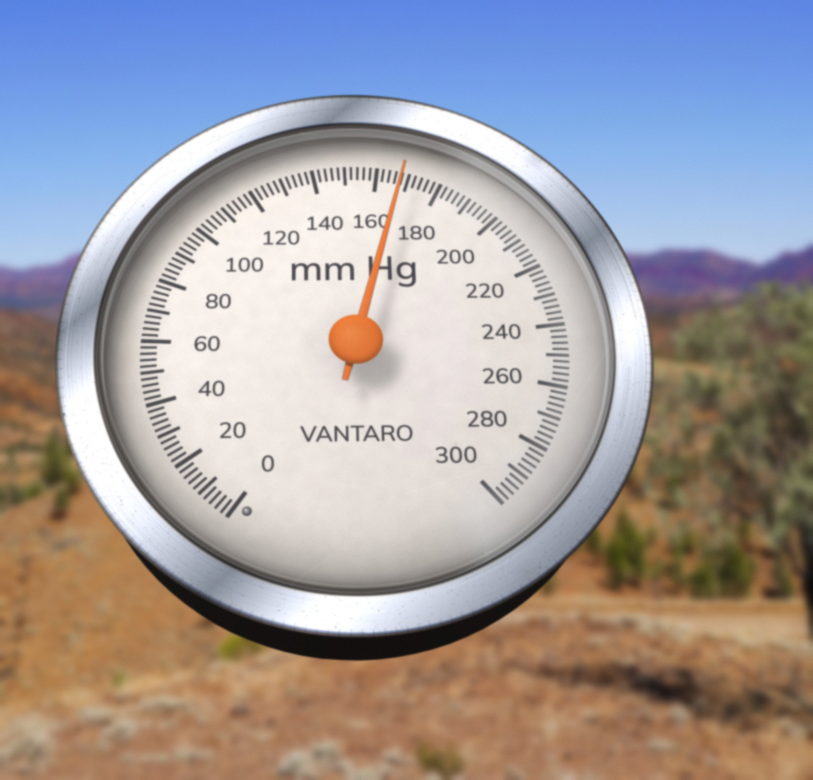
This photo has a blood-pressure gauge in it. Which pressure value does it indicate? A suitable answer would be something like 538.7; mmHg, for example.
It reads 168; mmHg
